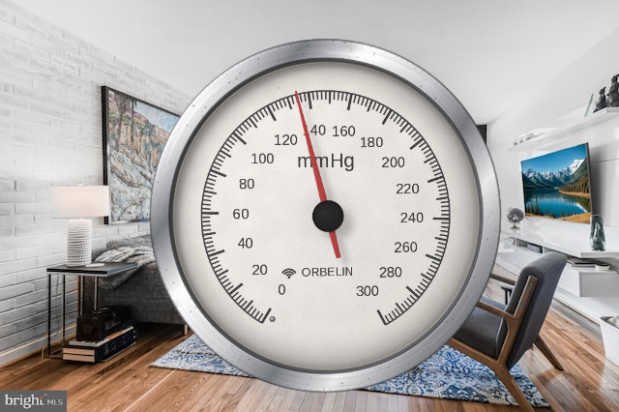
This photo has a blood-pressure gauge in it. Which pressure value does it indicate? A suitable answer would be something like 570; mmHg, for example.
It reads 134; mmHg
